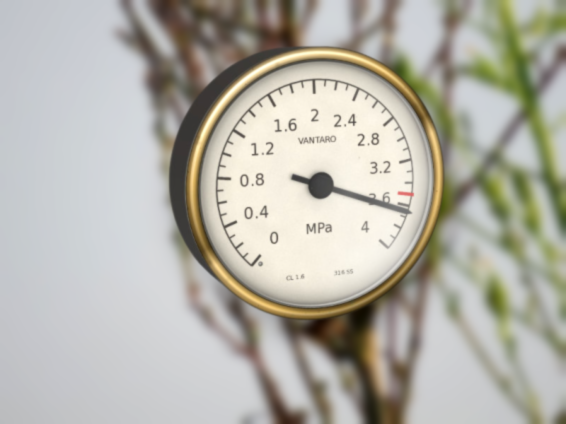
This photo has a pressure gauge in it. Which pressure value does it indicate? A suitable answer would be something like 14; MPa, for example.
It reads 3.65; MPa
